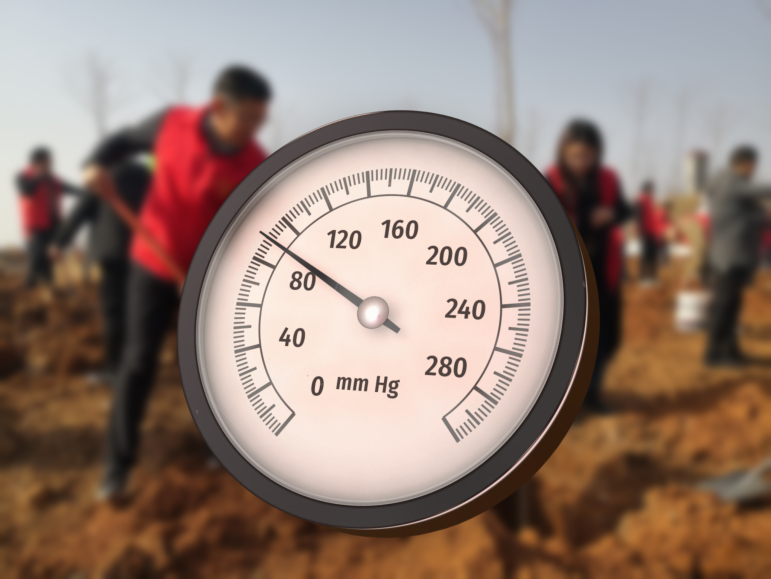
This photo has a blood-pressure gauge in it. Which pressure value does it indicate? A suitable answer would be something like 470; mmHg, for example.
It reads 90; mmHg
